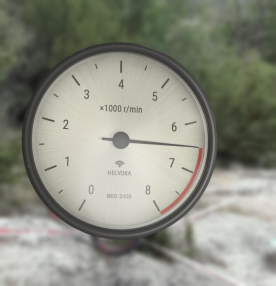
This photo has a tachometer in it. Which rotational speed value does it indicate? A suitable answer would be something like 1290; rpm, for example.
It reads 6500; rpm
